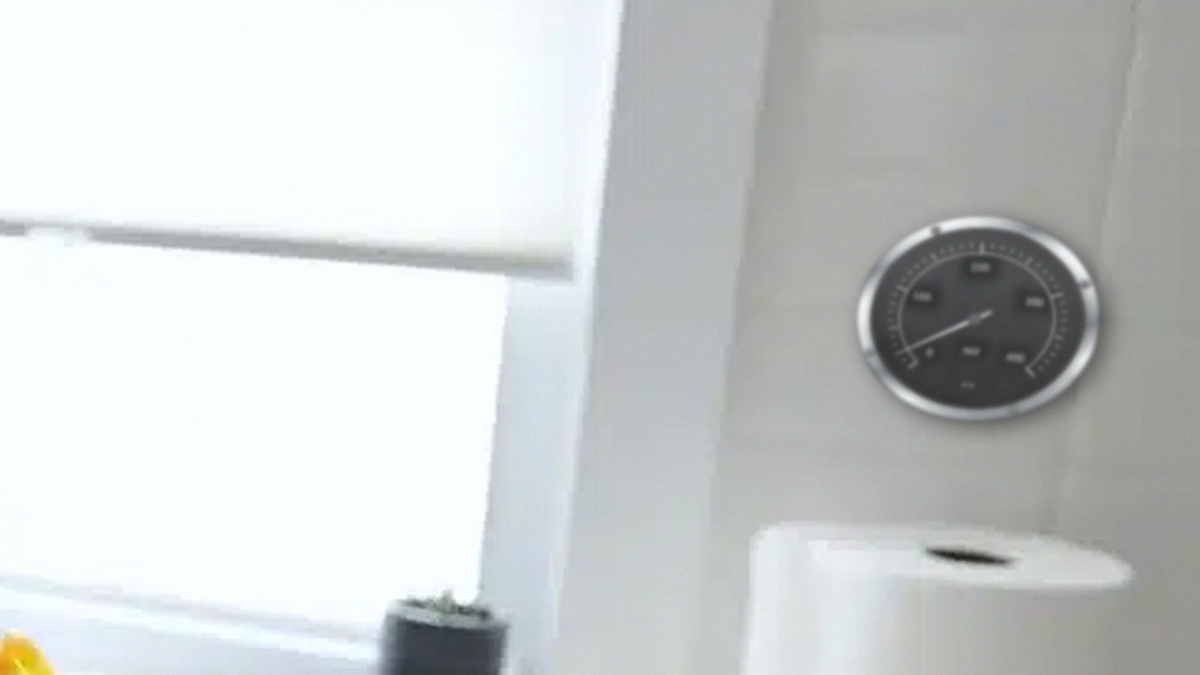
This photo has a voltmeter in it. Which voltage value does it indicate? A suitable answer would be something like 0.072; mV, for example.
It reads 20; mV
